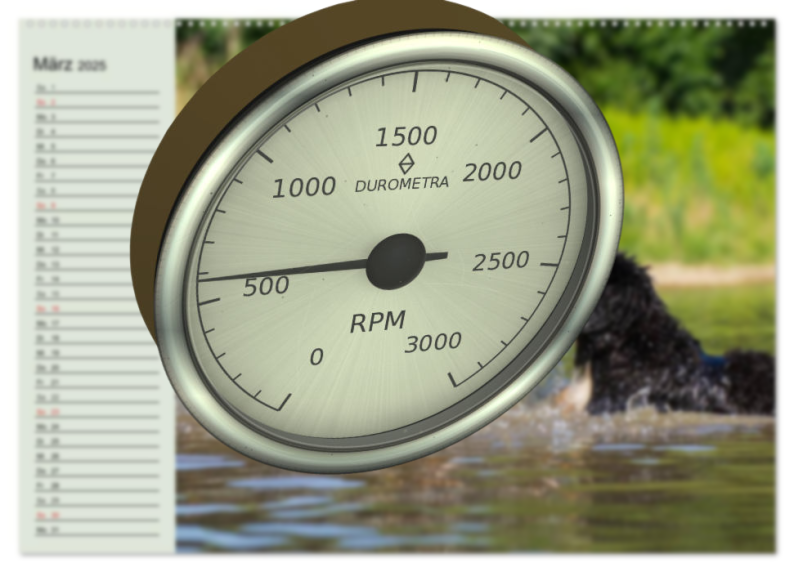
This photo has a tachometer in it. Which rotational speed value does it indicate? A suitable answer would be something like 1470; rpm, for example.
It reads 600; rpm
